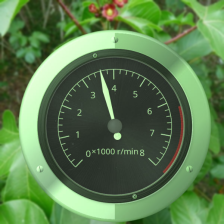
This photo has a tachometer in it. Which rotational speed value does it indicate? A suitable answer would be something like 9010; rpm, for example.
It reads 3600; rpm
